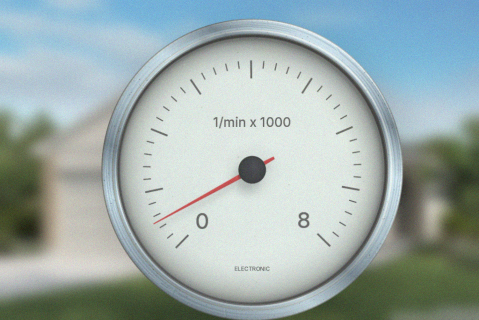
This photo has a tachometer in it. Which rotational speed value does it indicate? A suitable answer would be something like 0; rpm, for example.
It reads 500; rpm
